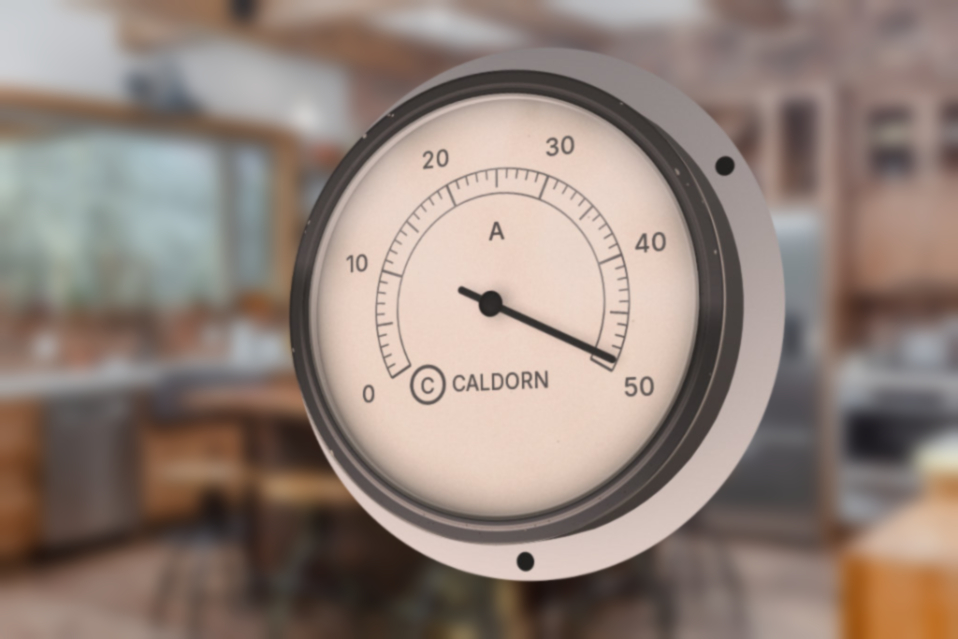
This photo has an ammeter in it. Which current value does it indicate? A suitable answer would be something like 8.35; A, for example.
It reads 49; A
